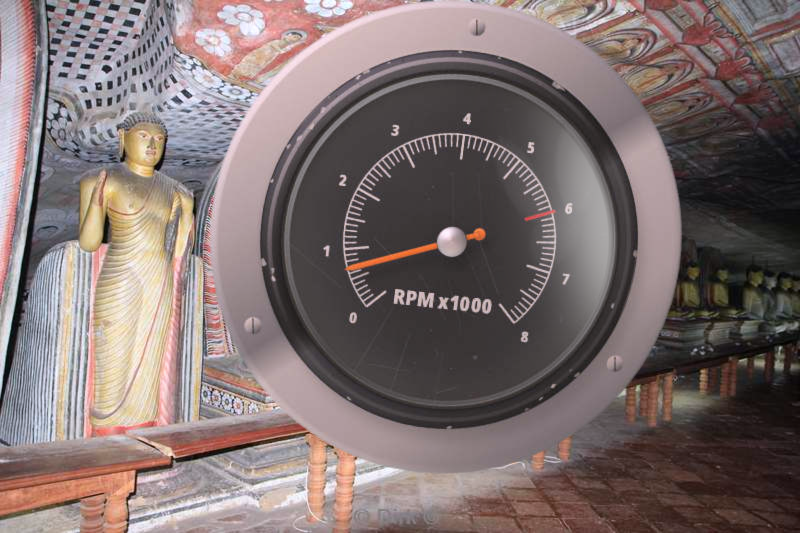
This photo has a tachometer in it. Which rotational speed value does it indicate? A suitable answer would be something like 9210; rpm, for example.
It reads 700; rpm
